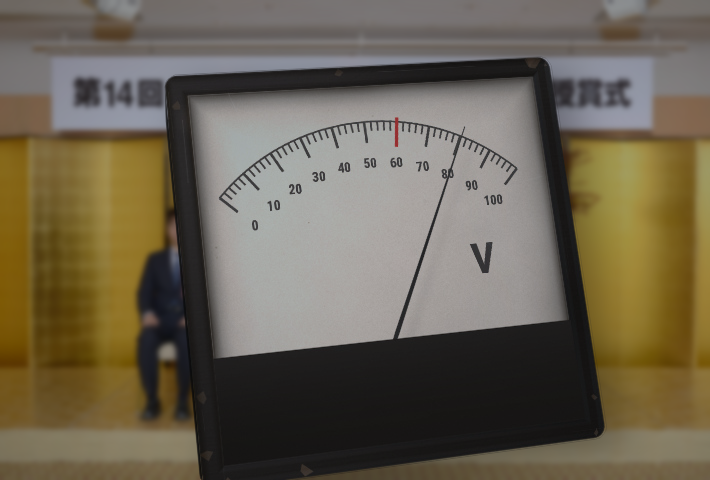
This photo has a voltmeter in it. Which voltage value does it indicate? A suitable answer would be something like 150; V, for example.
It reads 80; V
